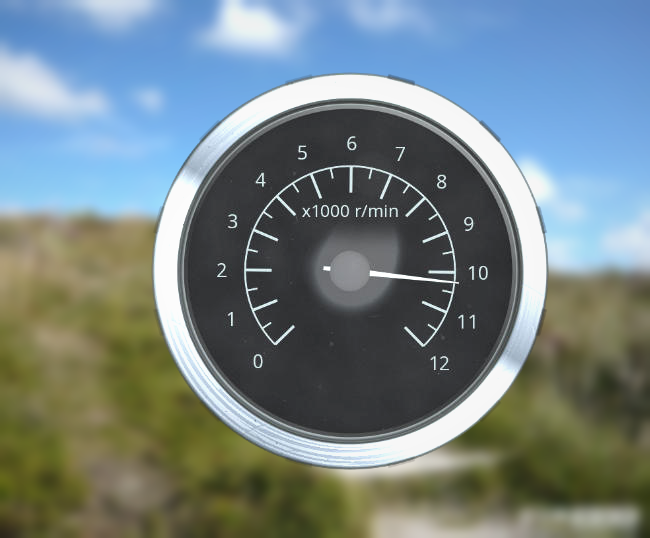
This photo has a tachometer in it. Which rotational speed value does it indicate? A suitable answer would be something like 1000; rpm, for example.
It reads 10250; rpm
